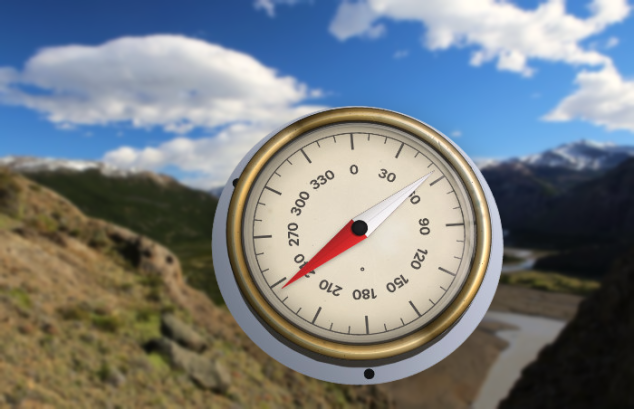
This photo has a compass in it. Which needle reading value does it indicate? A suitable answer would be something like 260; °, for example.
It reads 235; °
